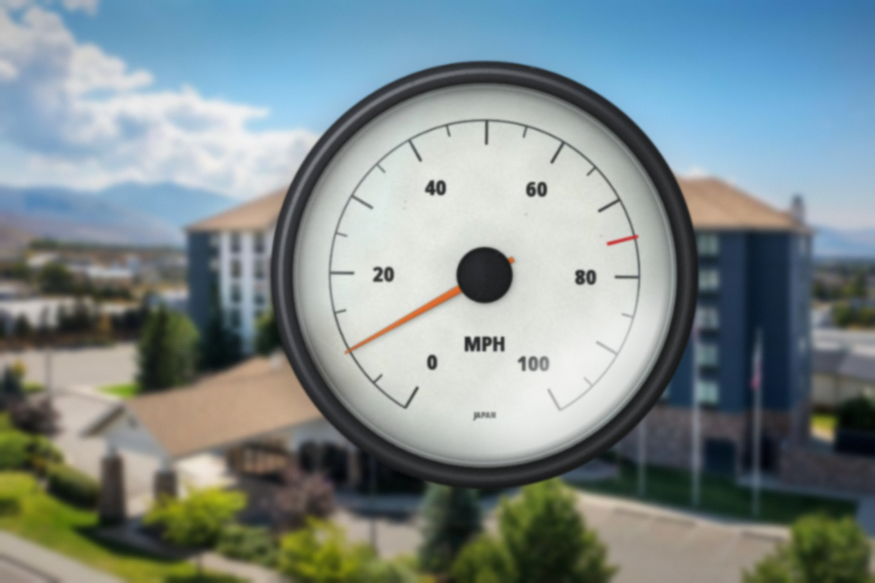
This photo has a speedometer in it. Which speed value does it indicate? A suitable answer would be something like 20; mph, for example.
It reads 10; mph
